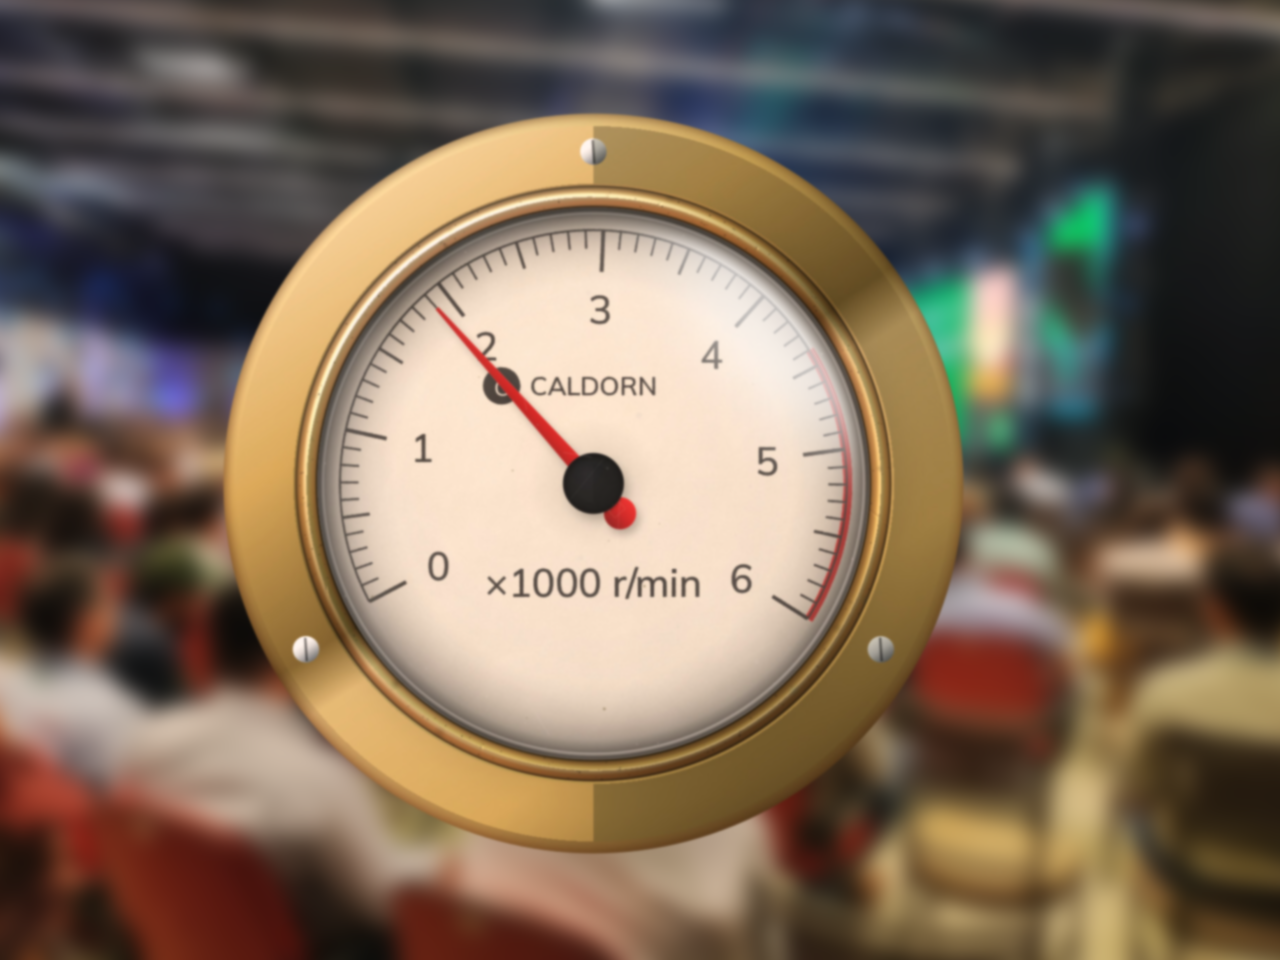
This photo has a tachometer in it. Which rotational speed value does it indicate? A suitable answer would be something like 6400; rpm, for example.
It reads 1900; rpm
